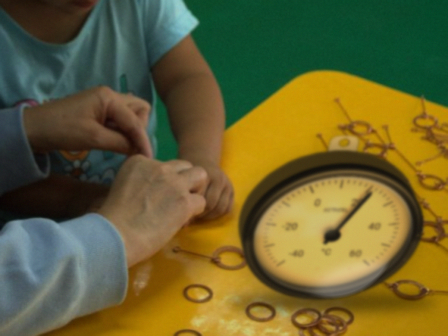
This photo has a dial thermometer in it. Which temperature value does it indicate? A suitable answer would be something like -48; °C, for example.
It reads 20; °C
